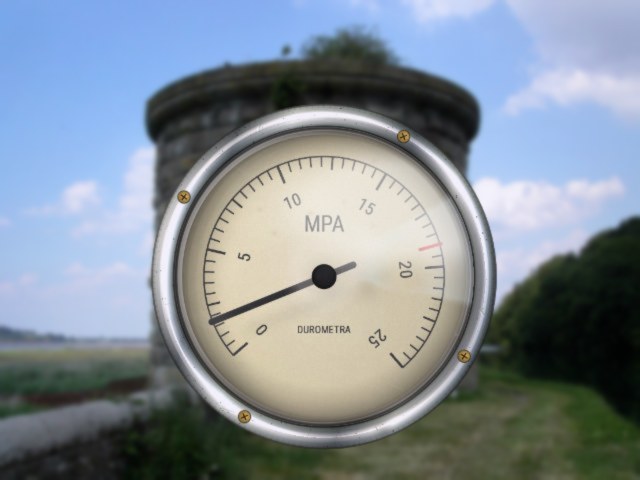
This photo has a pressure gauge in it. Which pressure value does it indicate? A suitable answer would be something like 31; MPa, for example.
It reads 1.75; MPa
